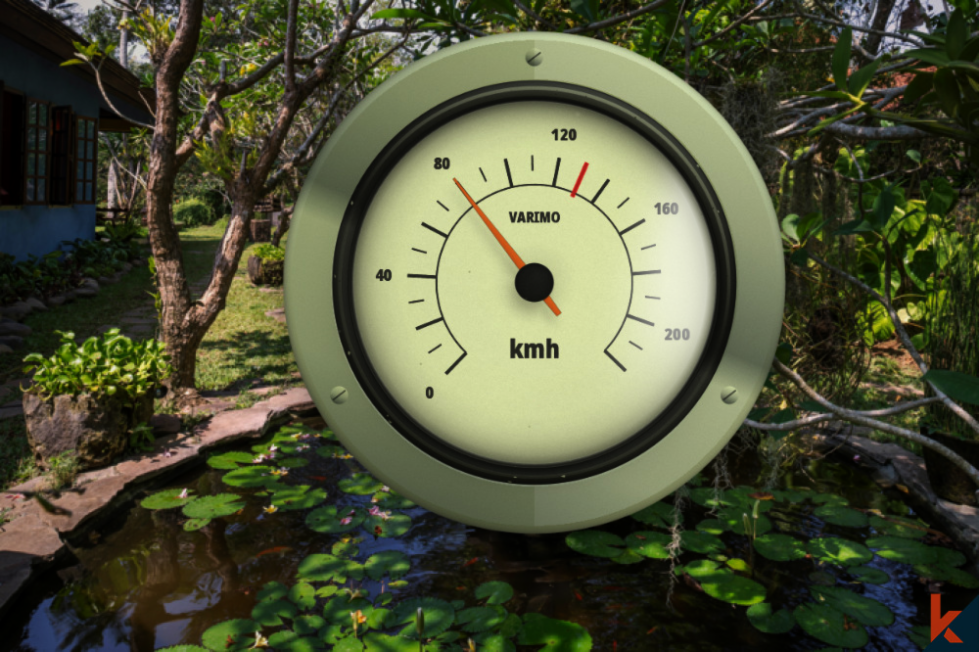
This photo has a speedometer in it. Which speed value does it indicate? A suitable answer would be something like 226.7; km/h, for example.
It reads 80; km/h
